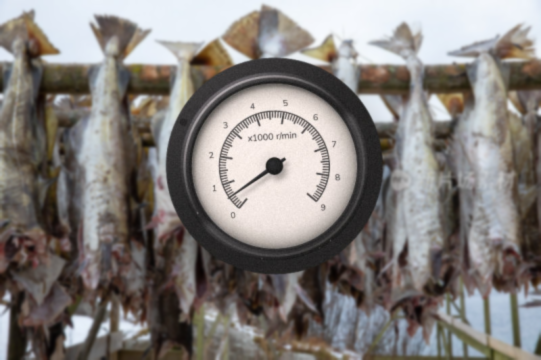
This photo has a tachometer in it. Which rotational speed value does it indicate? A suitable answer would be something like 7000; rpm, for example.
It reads 500; rpm
